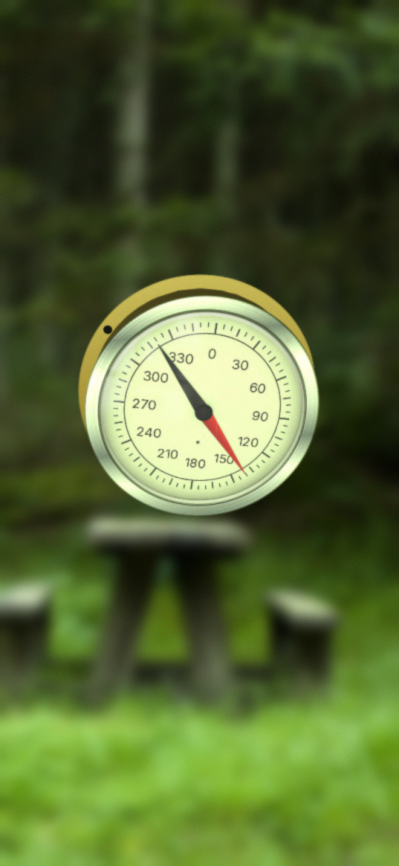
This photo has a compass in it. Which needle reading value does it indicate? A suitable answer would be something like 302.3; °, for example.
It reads 140; °
